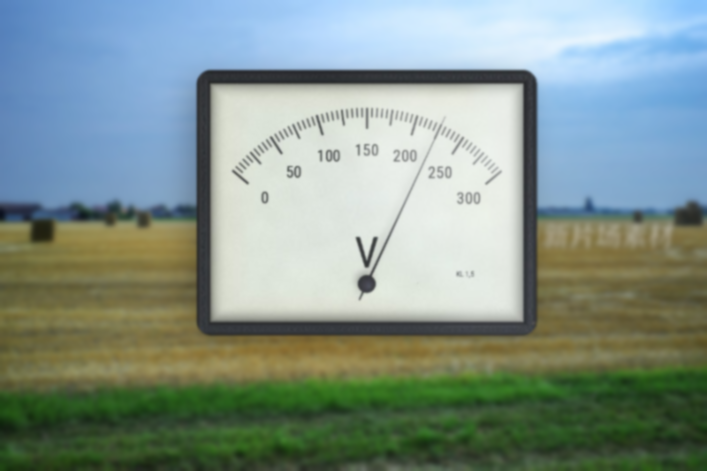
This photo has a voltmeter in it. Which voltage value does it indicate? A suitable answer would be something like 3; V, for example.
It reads 225; V
